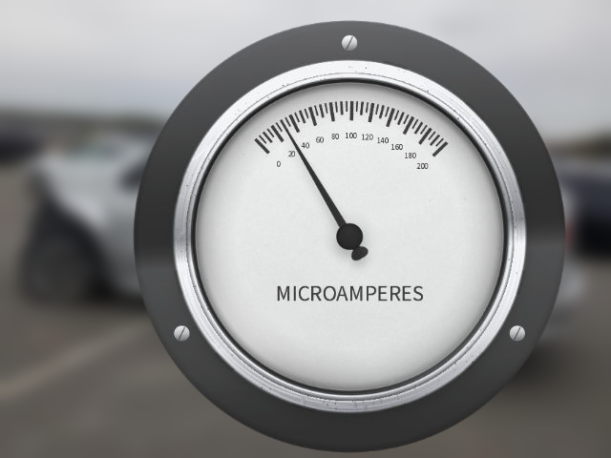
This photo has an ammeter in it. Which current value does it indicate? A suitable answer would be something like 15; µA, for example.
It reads 30; µA
